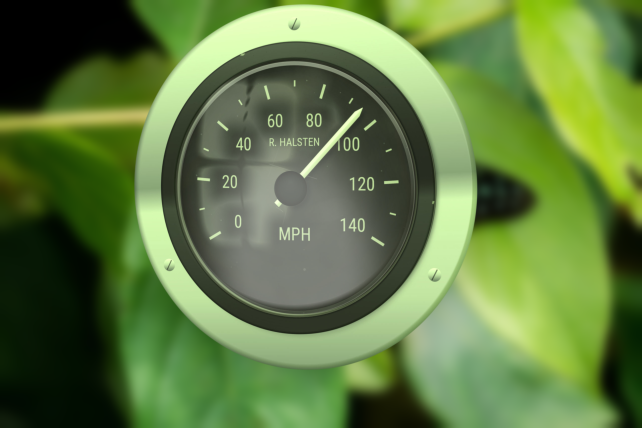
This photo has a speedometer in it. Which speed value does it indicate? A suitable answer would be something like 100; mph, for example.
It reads 95; mph
